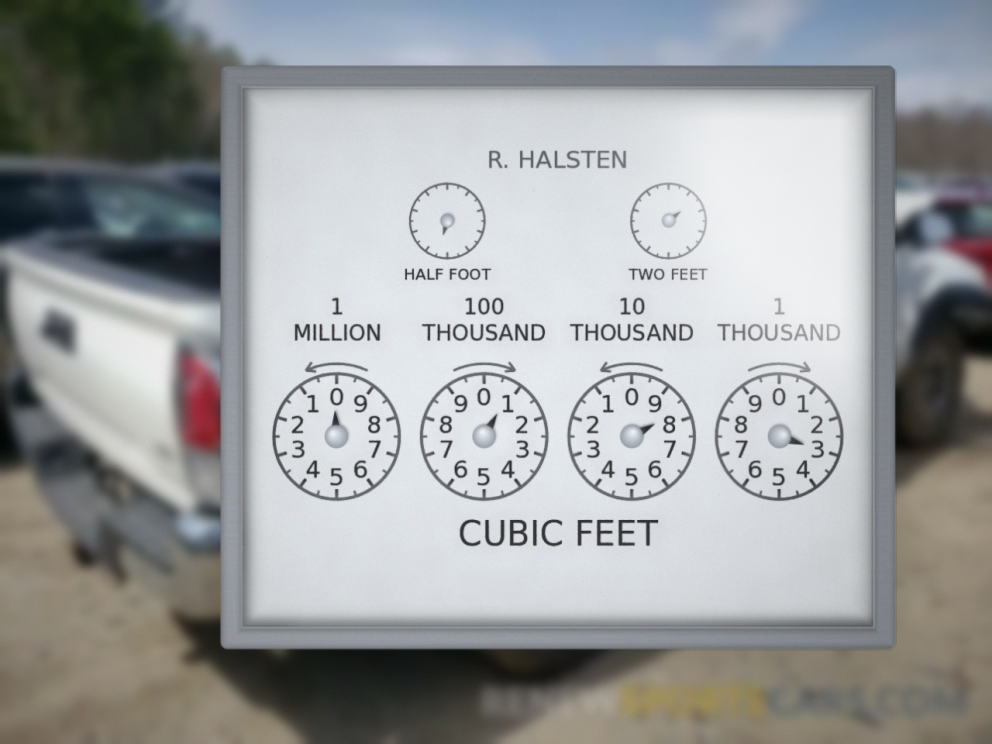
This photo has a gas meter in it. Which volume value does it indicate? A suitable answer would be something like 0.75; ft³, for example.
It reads 8300; ft³
